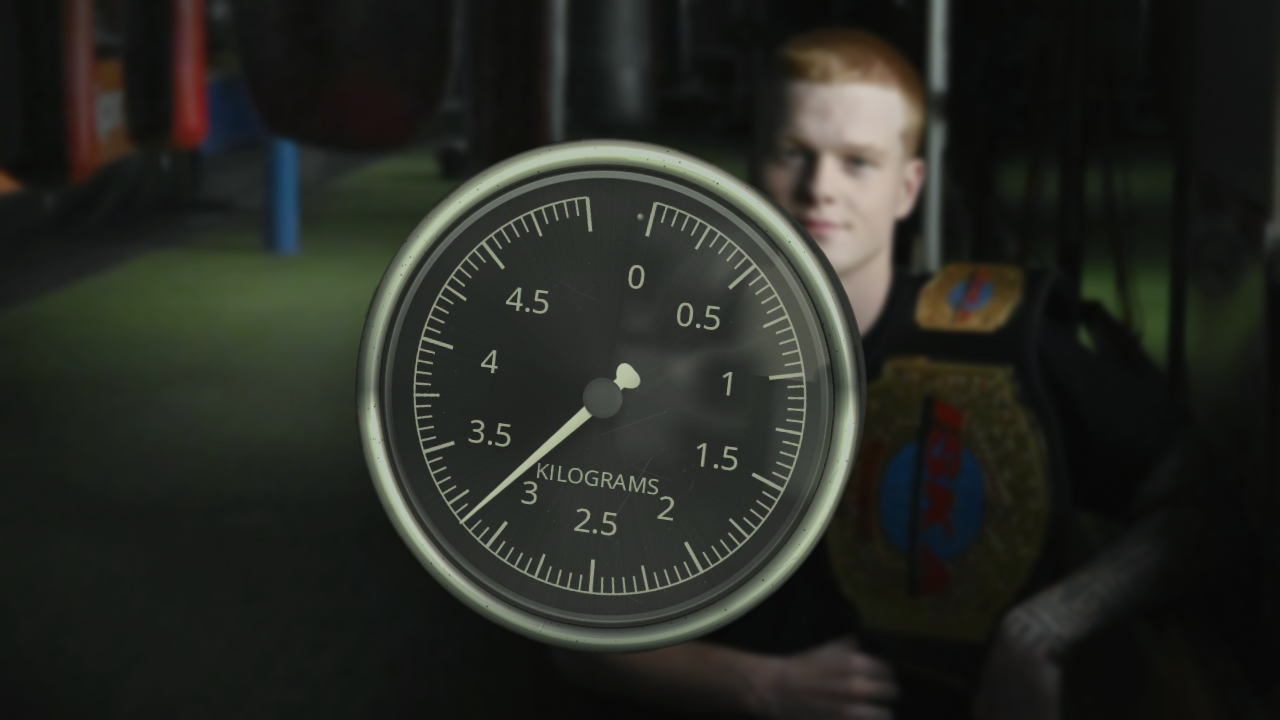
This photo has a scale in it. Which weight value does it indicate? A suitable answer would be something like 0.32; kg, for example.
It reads 3.15; kg
